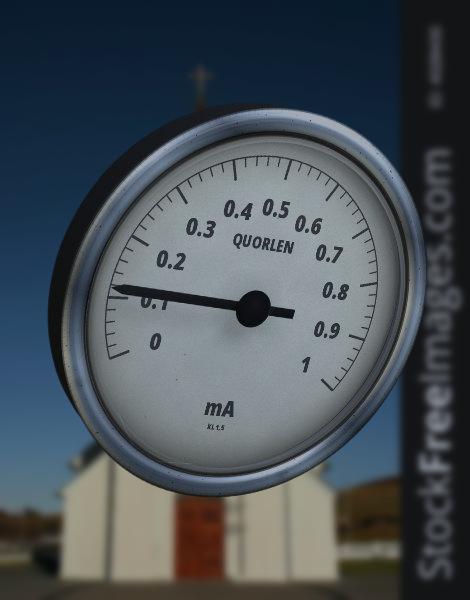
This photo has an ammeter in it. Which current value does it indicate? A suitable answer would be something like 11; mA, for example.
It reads 0.12; mA
